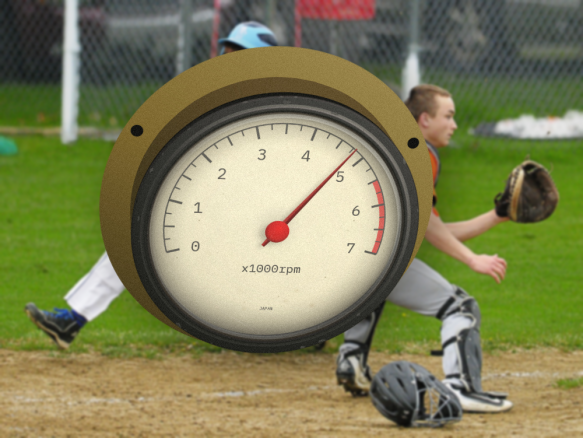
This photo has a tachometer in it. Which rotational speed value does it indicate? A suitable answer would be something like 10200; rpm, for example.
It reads 4750; rpm
